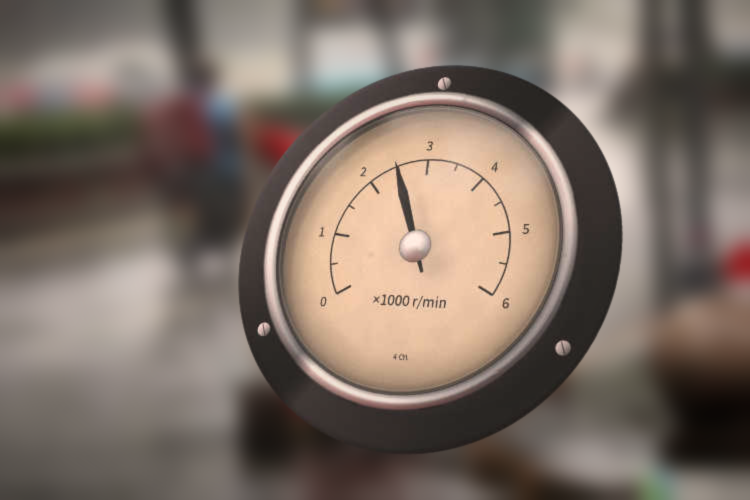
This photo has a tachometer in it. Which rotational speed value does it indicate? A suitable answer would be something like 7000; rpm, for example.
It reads 2500; rpm
